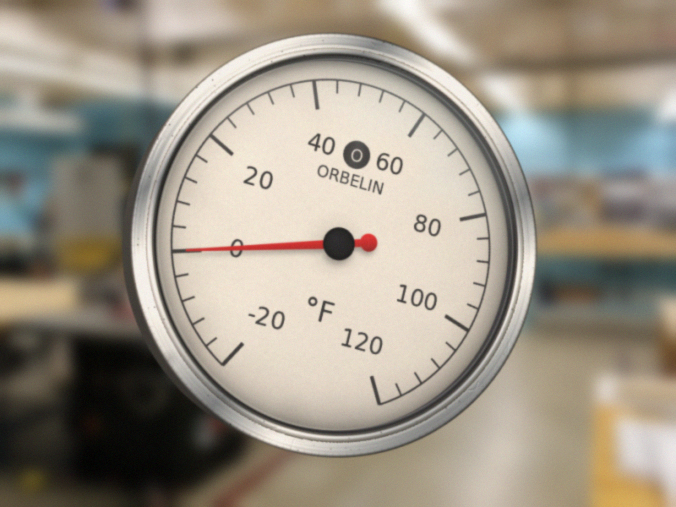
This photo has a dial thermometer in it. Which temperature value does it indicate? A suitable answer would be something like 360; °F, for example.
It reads 0; °F
